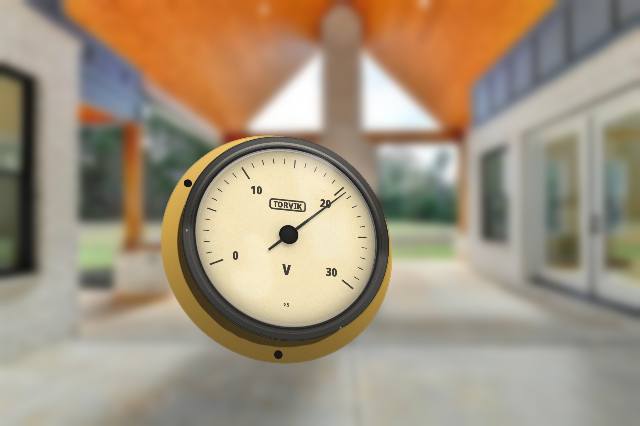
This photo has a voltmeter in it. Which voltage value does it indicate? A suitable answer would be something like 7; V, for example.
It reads 20.5; V
